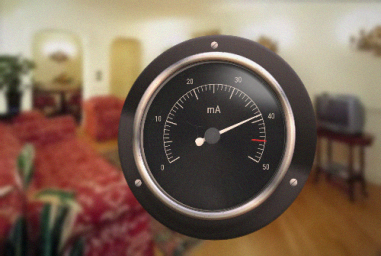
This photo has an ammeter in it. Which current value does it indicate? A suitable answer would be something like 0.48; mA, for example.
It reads 39; mA
